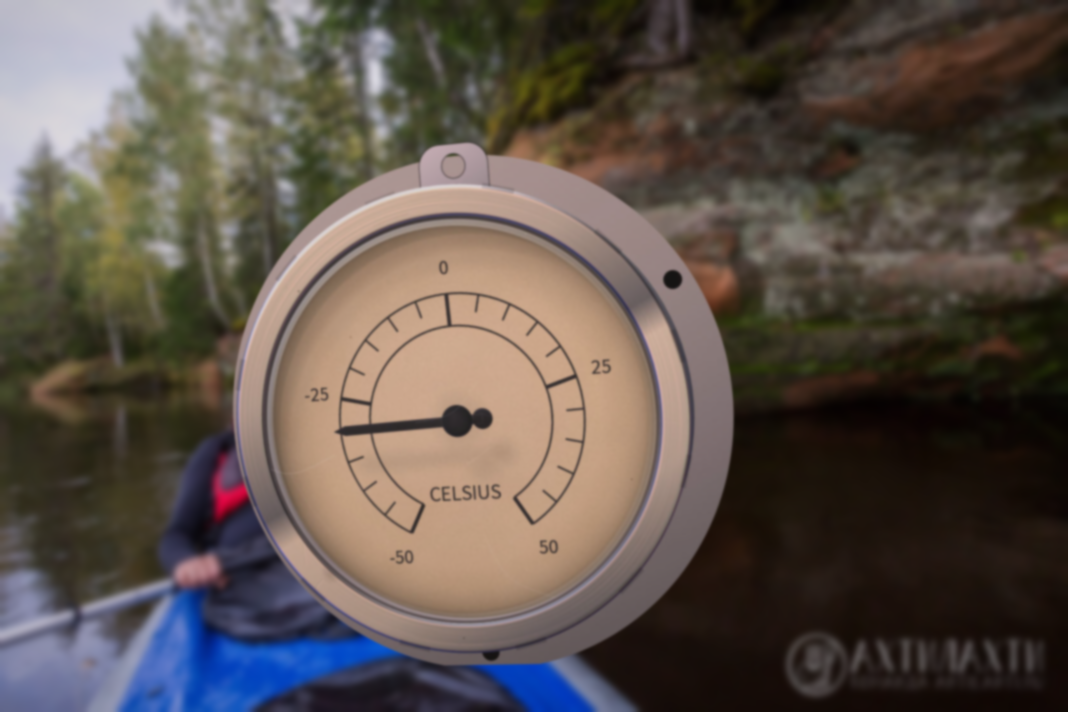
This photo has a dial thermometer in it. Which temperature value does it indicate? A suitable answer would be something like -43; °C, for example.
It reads -30; °C
